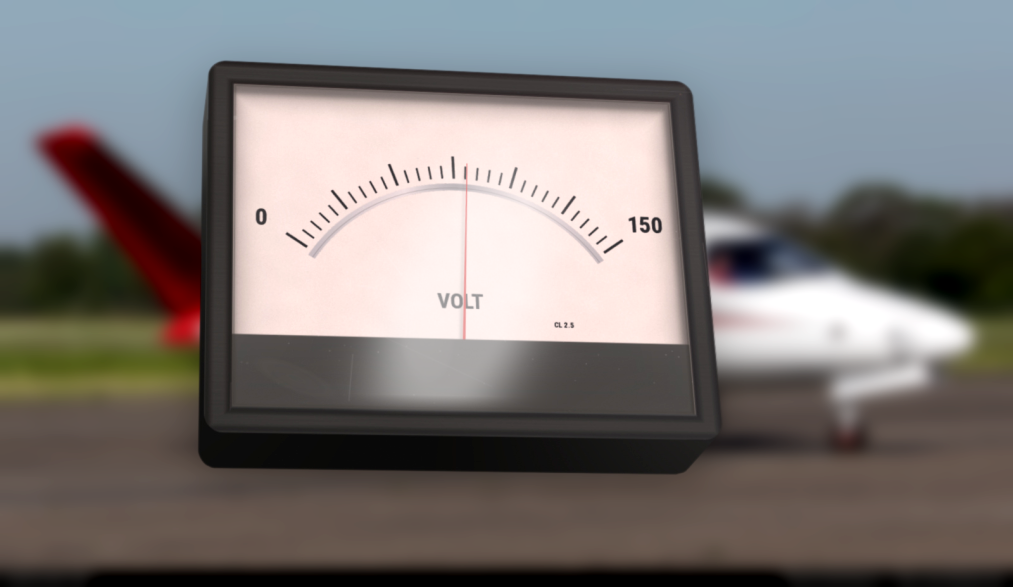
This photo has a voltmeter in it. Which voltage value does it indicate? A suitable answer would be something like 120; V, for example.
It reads 80; V
